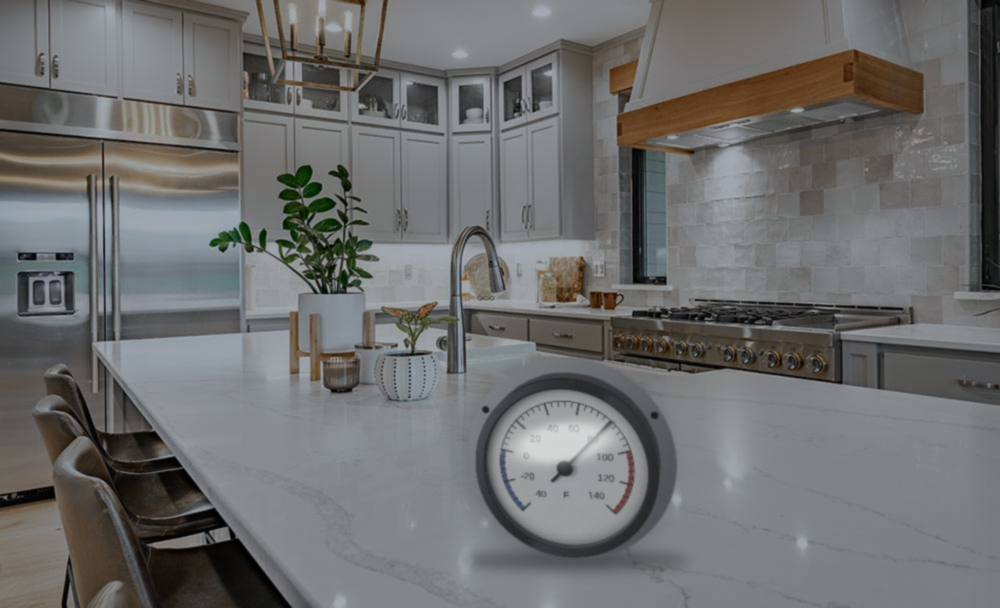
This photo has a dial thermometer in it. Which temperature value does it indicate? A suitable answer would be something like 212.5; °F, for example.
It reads 80; °F
